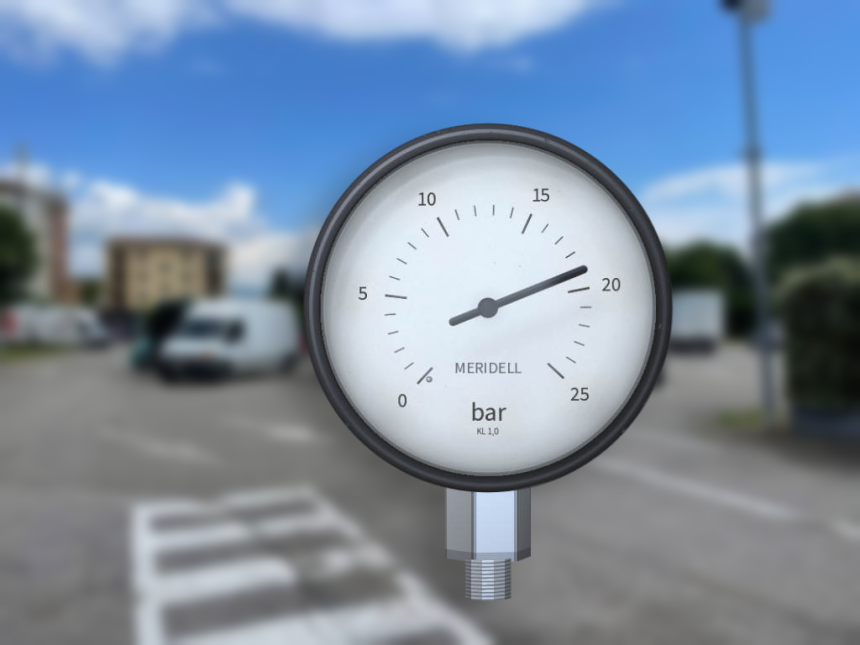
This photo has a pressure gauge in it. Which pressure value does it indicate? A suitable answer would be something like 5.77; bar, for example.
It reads 19; bar
